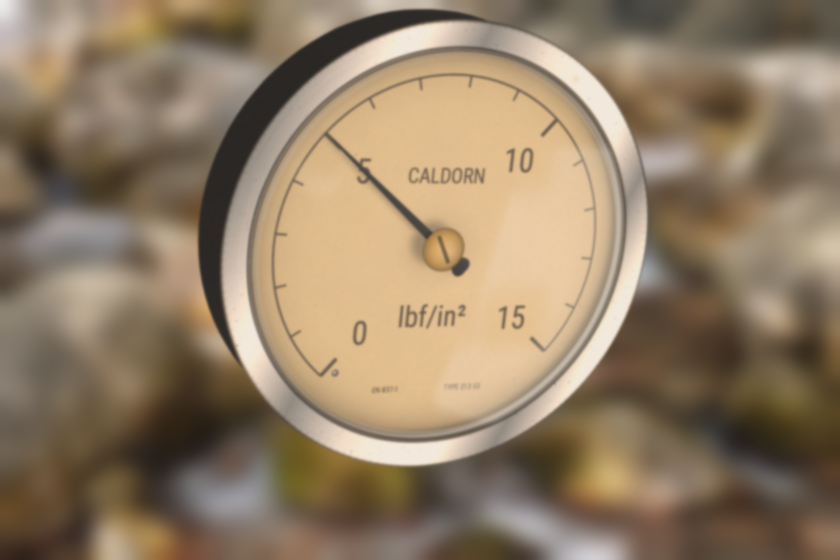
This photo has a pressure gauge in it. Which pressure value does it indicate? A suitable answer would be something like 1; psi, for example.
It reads 5; psi
